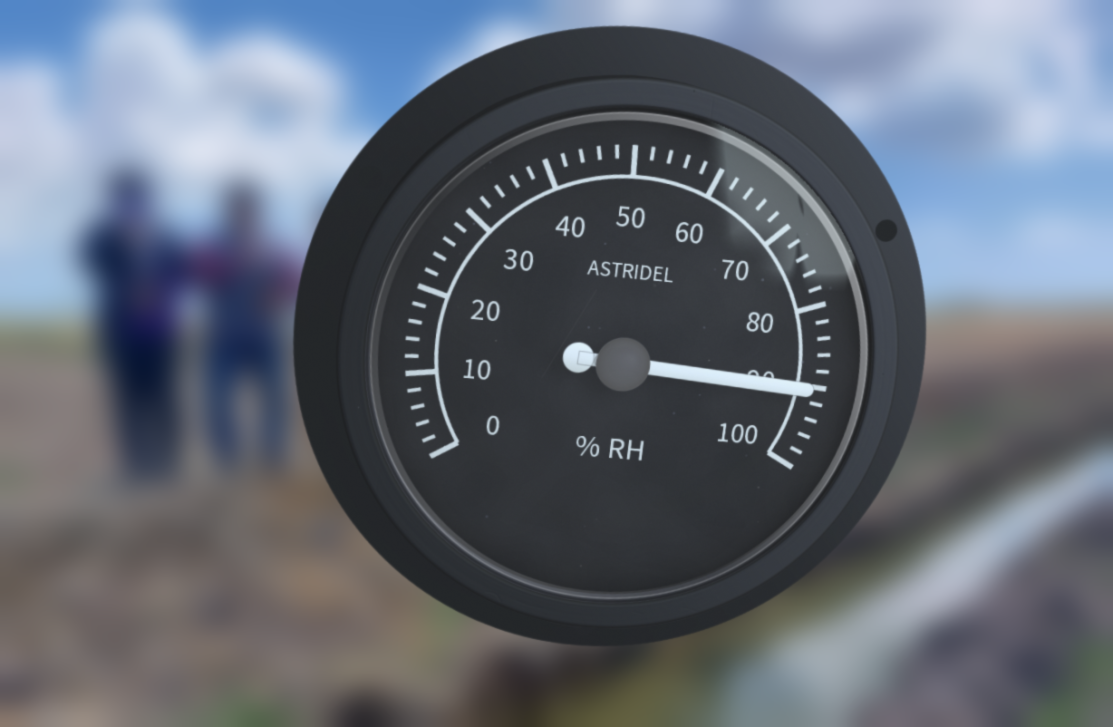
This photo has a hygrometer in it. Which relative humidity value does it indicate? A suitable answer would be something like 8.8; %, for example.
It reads 90; %
